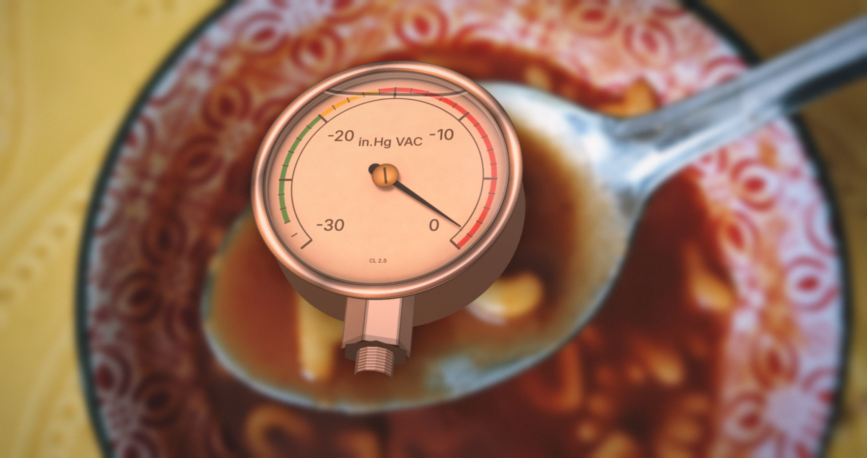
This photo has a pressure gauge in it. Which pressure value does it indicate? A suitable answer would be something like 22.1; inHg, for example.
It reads -1; inHg
